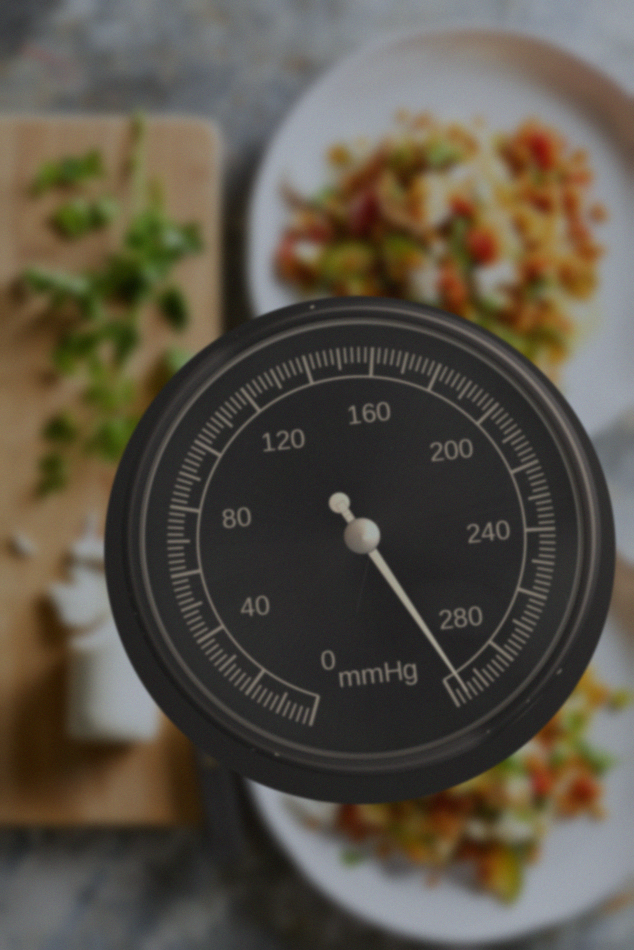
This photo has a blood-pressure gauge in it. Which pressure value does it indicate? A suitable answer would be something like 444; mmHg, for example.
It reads 296; mmHg
